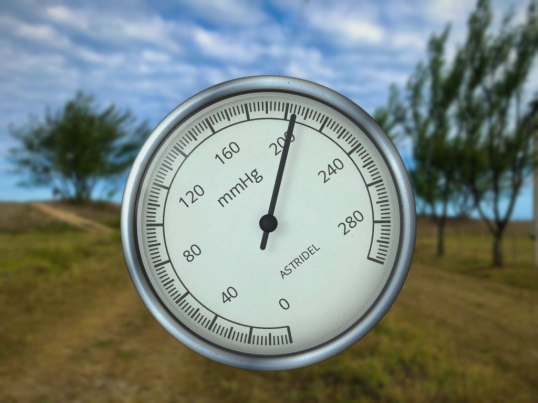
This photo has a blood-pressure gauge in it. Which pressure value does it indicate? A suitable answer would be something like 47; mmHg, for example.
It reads 204; mmHg
